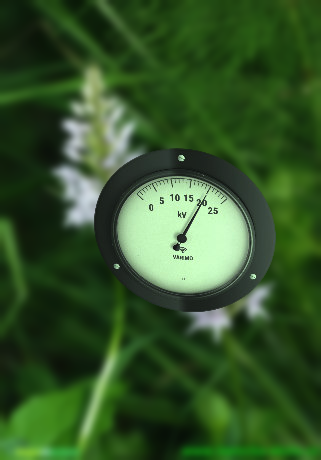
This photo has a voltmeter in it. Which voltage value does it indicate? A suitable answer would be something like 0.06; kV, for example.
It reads 20; kV
